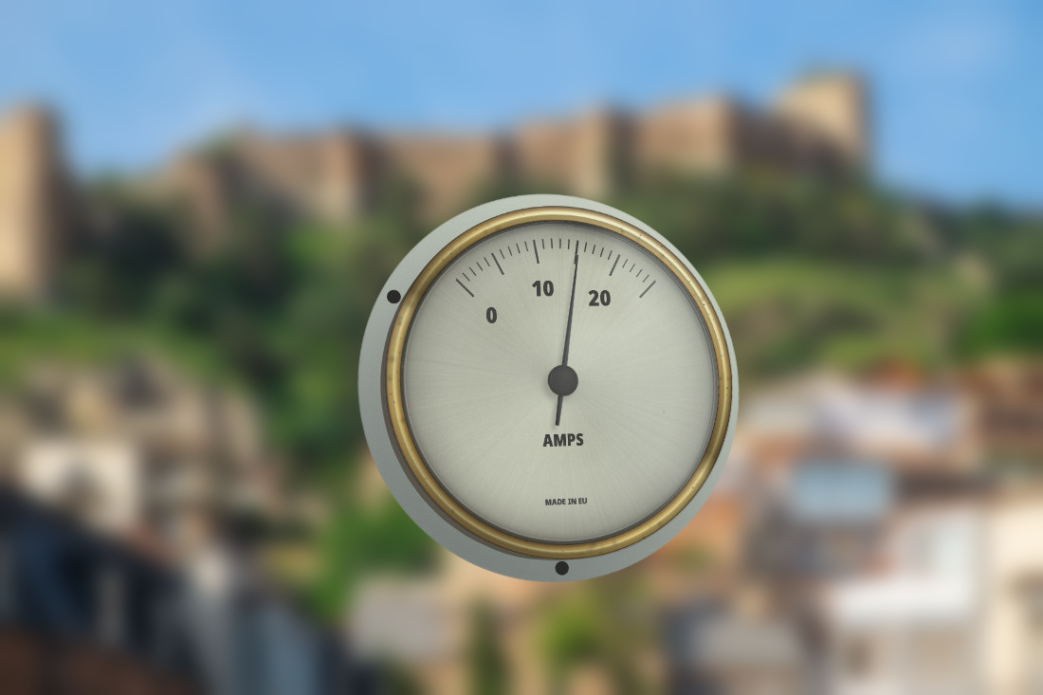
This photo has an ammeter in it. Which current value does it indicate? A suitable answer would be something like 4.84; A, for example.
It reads 15; A
